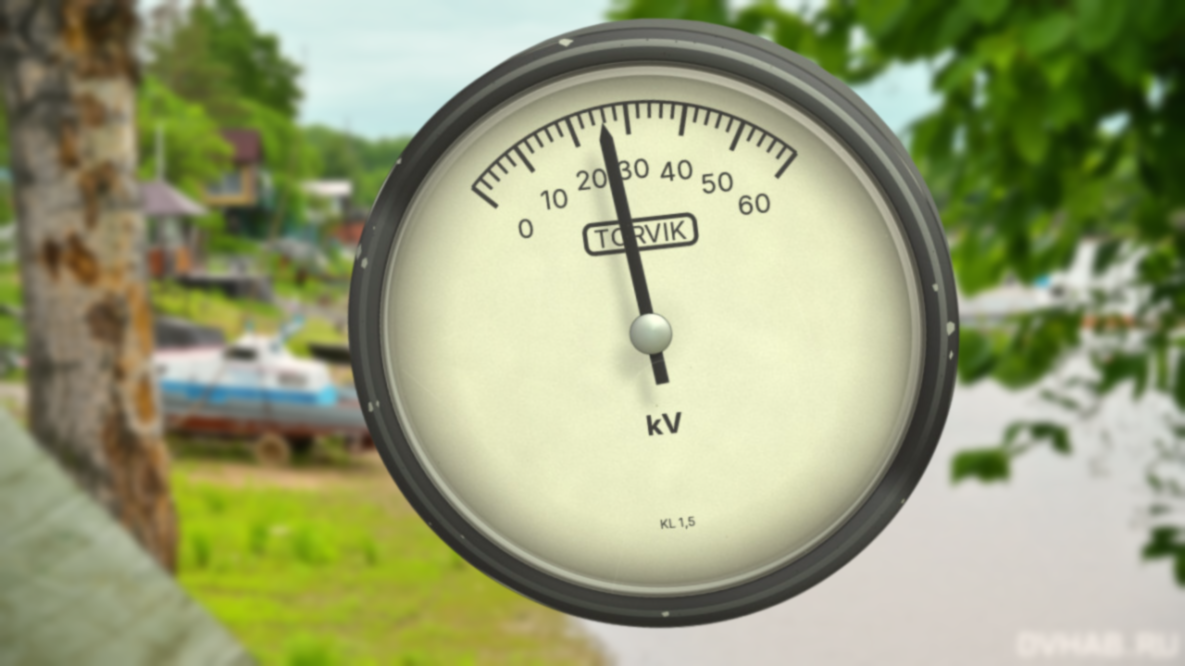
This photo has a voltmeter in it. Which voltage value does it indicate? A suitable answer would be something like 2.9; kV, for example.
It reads 26; kV
